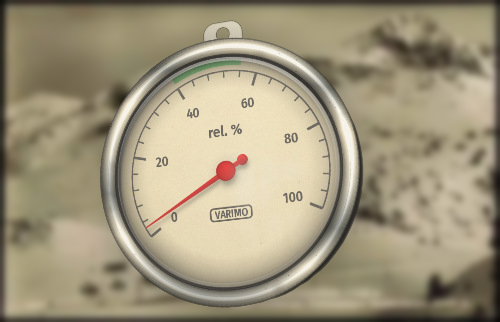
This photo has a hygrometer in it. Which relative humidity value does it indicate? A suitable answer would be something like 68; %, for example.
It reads 2; %
